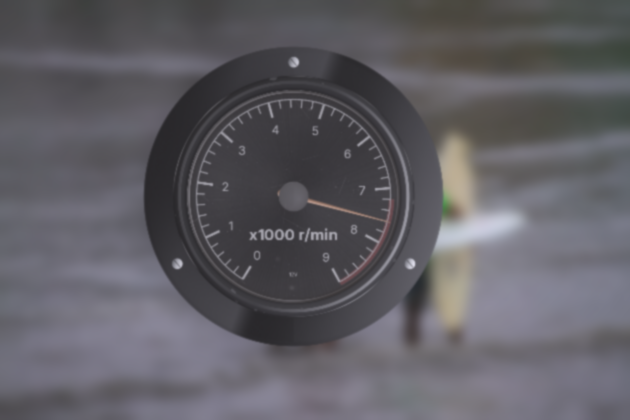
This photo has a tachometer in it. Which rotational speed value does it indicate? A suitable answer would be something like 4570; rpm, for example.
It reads 7600; rpm
